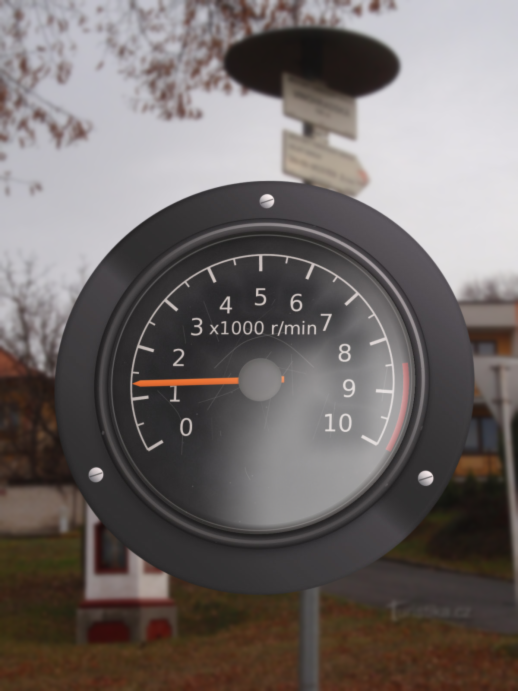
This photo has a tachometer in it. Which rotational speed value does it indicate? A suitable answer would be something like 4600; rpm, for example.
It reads 1250; rpm
